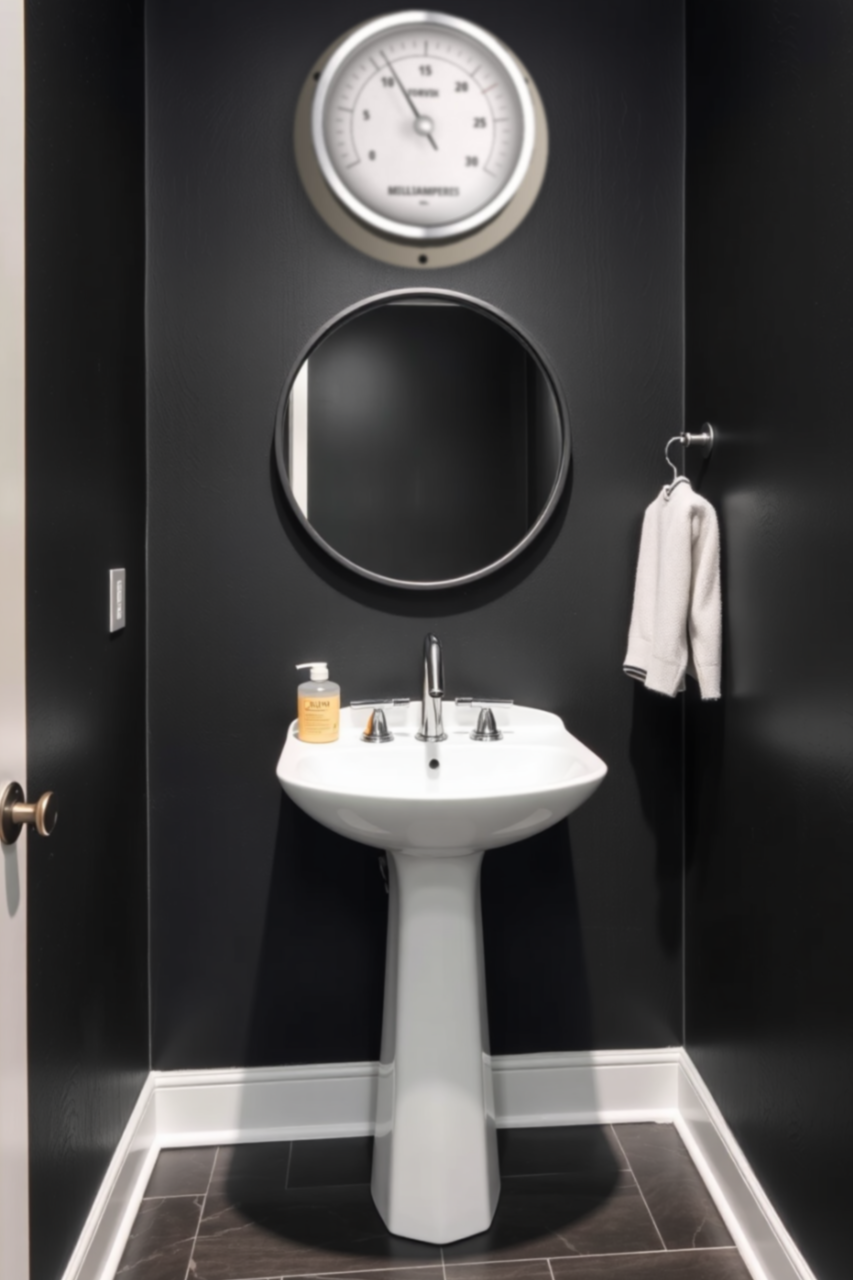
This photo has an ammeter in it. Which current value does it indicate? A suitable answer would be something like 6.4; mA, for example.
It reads 11; mA
